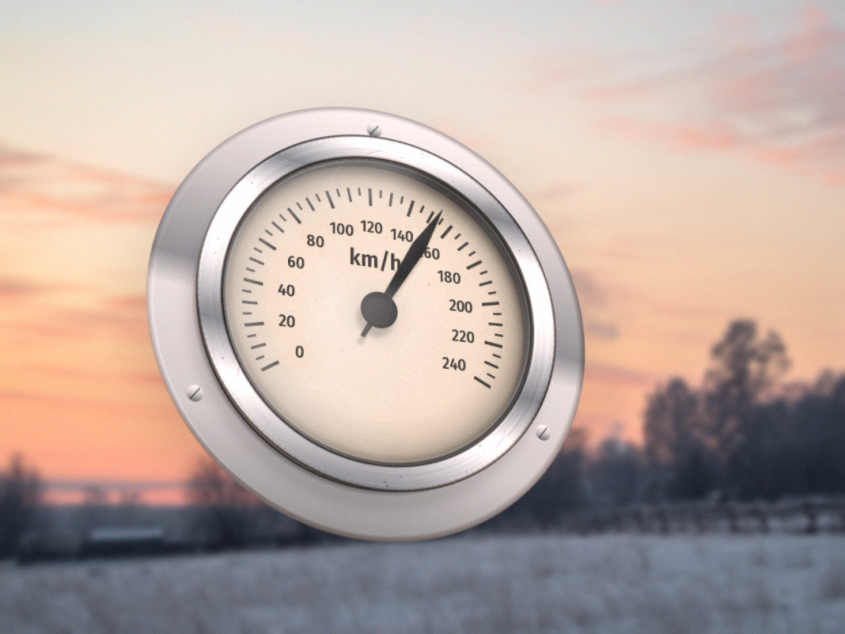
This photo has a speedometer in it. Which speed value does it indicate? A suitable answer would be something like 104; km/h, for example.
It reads 152.5; km/h
